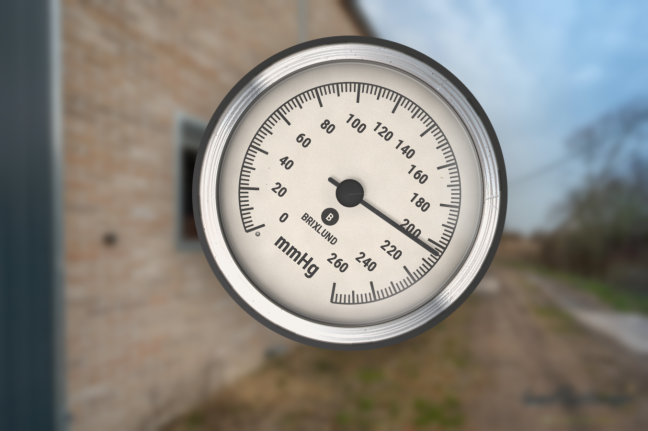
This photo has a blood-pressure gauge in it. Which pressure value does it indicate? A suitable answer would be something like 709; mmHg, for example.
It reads 204; mmHg
